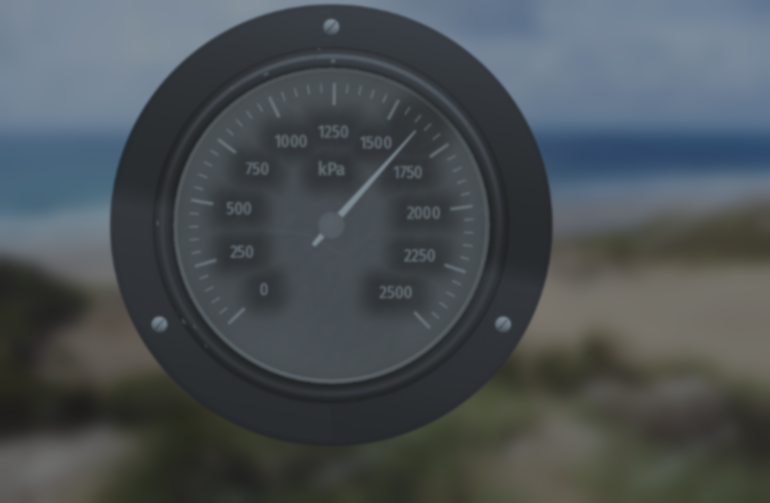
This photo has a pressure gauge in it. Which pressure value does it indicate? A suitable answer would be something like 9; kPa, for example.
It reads 1625; kPa
